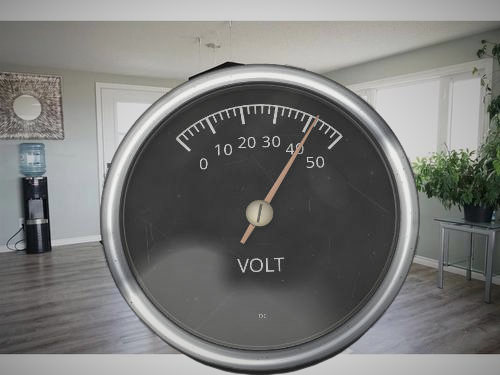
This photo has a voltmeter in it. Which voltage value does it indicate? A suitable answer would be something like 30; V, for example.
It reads 42; V
